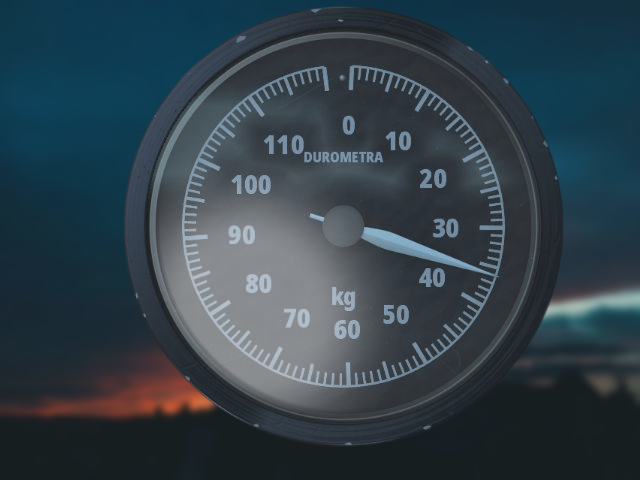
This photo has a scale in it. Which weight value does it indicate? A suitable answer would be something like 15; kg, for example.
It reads 36; kg
